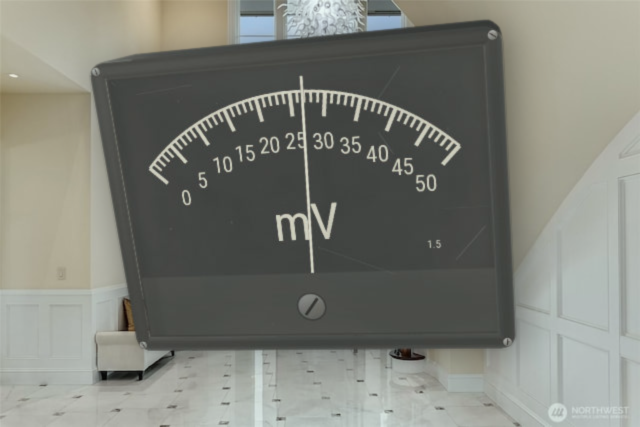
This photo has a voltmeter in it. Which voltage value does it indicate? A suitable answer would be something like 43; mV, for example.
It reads 27; mV
